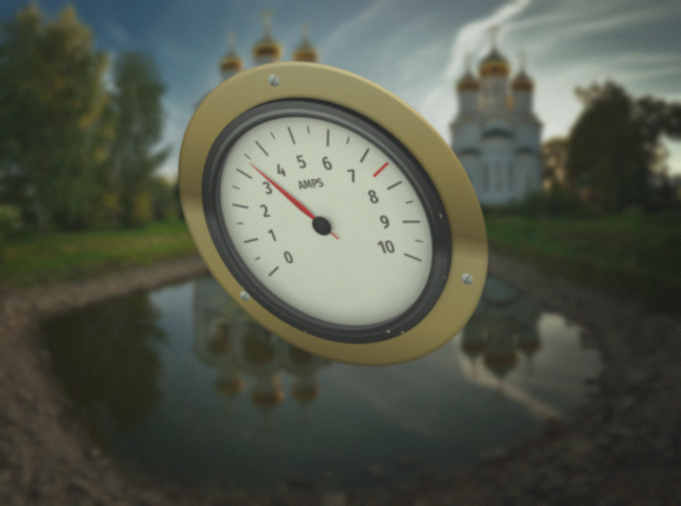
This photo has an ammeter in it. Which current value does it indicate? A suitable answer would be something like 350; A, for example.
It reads 3.5; A
